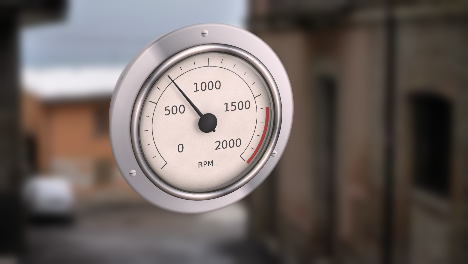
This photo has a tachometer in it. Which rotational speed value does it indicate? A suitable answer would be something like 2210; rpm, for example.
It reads 700; rpm
